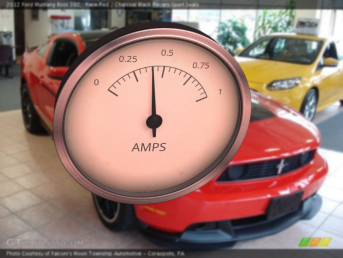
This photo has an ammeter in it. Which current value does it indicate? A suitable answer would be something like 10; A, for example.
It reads 0.4; A
